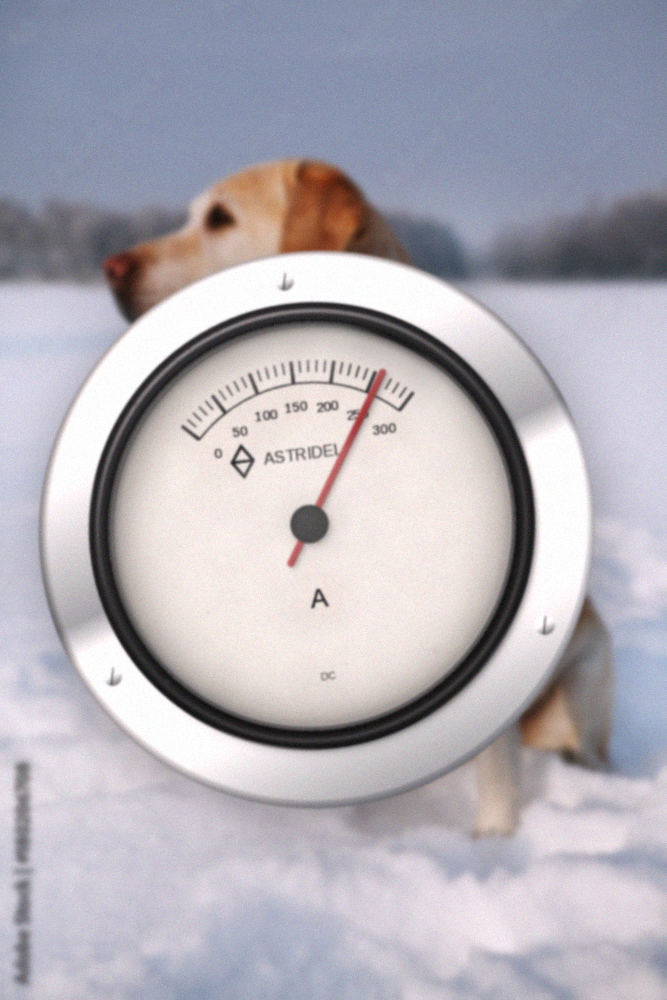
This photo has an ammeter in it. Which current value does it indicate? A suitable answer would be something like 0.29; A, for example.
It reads 260; A
